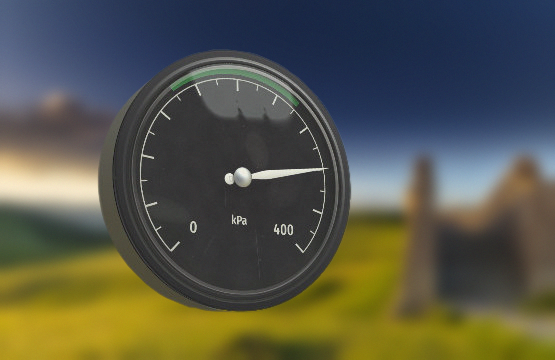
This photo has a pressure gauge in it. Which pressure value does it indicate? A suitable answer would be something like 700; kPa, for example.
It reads 320; kPa
